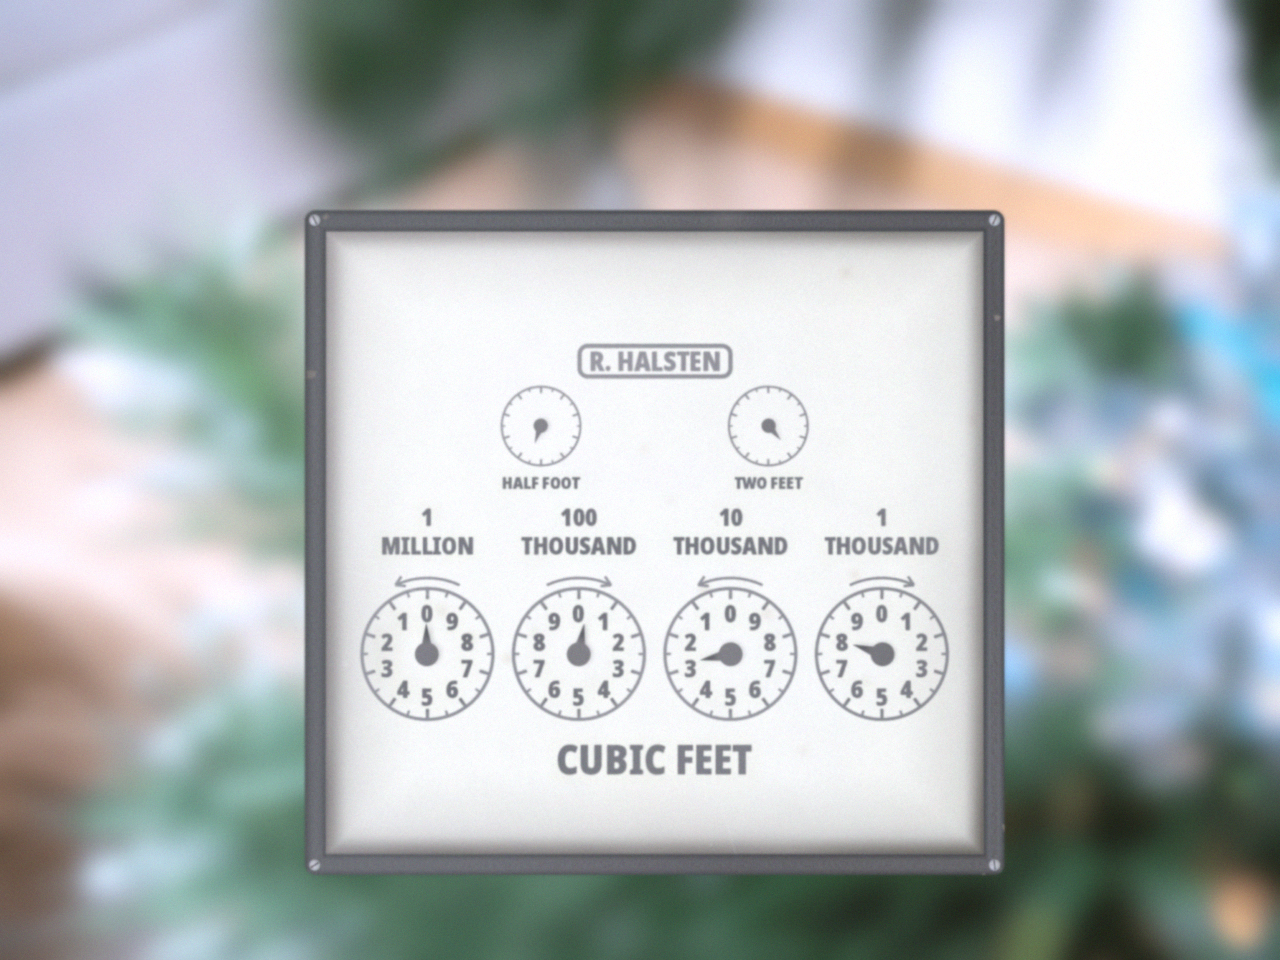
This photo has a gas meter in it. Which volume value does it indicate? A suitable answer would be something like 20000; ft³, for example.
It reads 2800; ft³
